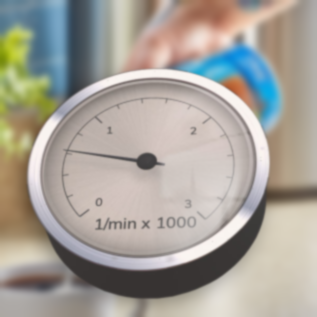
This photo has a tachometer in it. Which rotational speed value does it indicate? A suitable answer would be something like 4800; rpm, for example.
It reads 600; rpm
